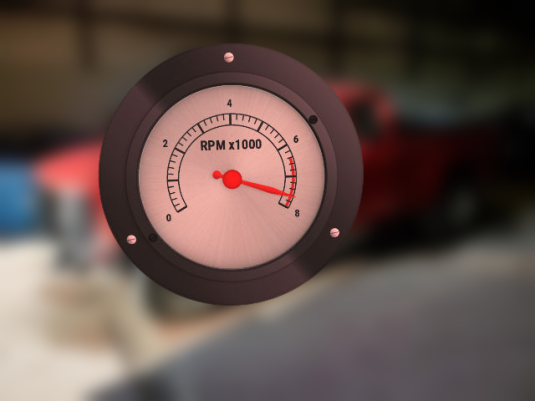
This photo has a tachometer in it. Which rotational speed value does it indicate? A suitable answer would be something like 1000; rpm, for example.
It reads 7600; rpm
